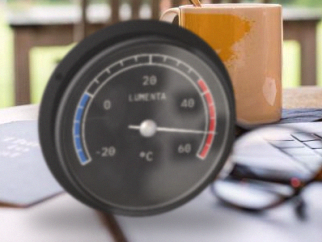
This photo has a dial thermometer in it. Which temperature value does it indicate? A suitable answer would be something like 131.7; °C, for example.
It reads 52; °C
